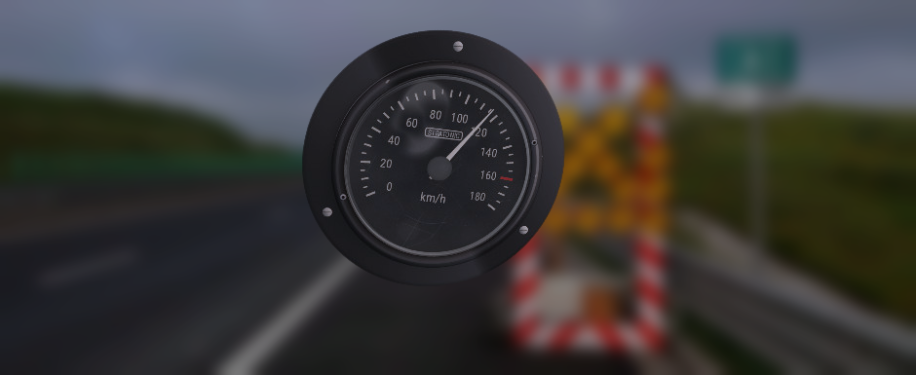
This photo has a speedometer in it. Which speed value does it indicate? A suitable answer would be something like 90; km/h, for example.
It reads 115; km/h
